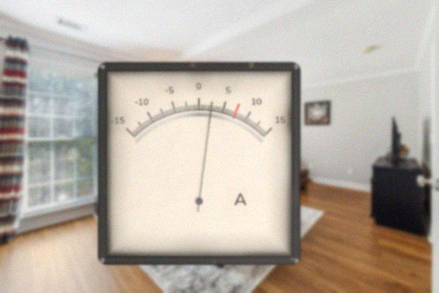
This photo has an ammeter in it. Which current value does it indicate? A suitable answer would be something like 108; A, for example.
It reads 2.5; A
